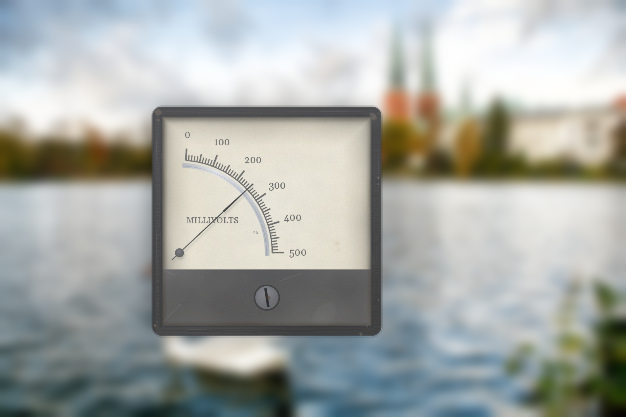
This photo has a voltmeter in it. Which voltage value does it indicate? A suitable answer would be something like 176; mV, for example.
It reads 250; mV
